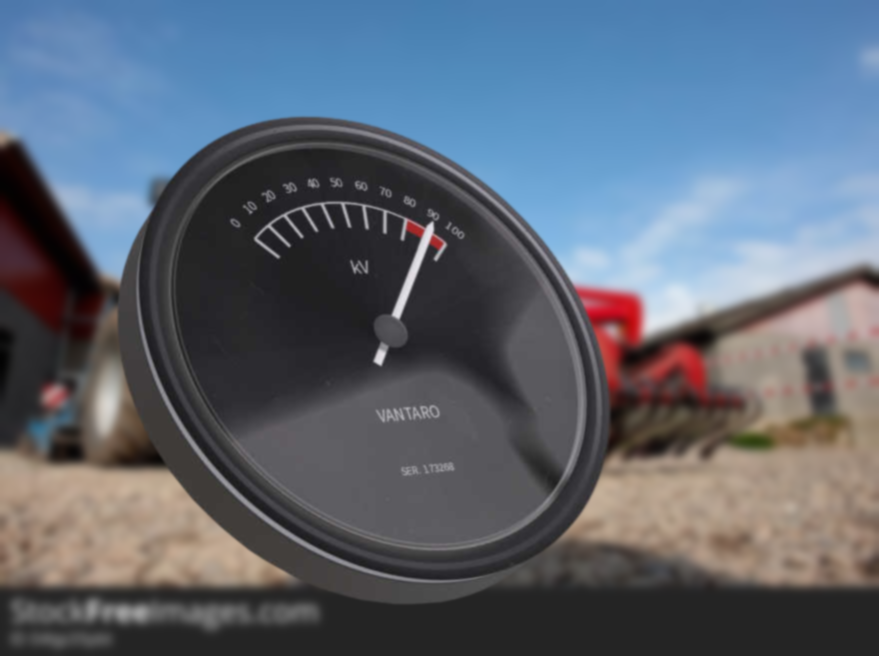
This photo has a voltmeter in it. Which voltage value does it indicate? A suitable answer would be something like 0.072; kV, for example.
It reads 90; kV
